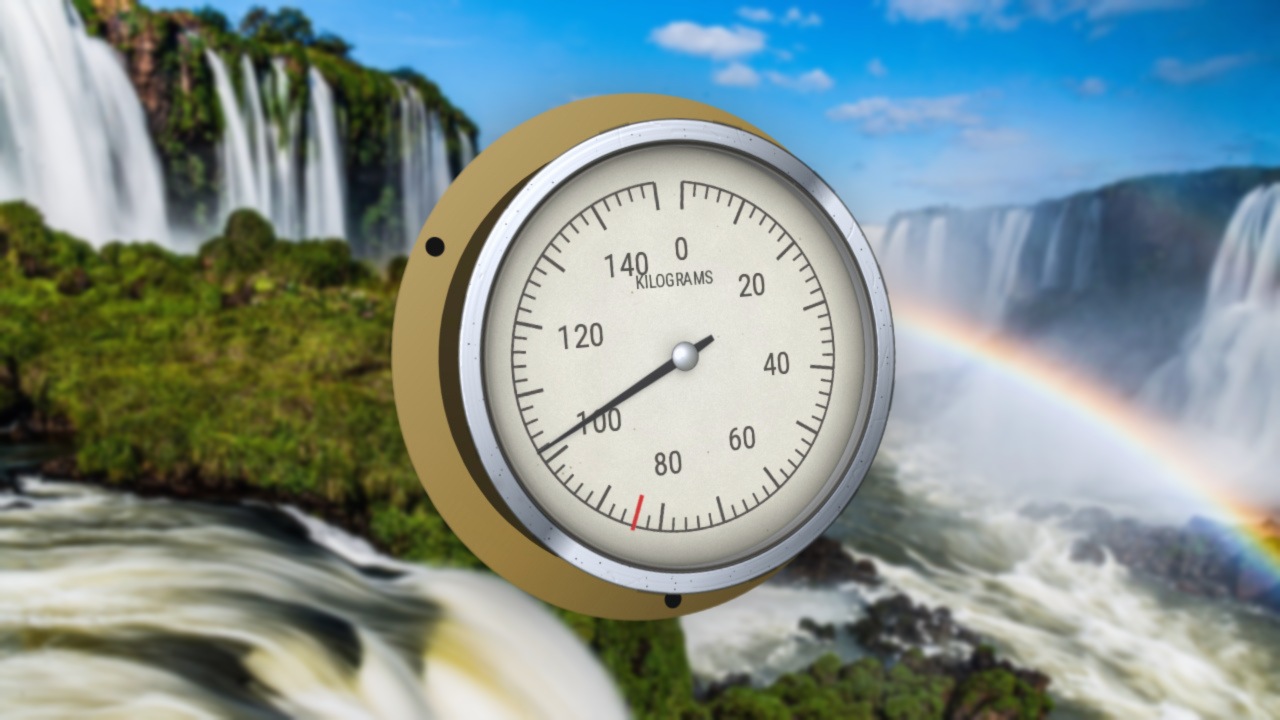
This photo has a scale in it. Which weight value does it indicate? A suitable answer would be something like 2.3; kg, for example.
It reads 102; kg
